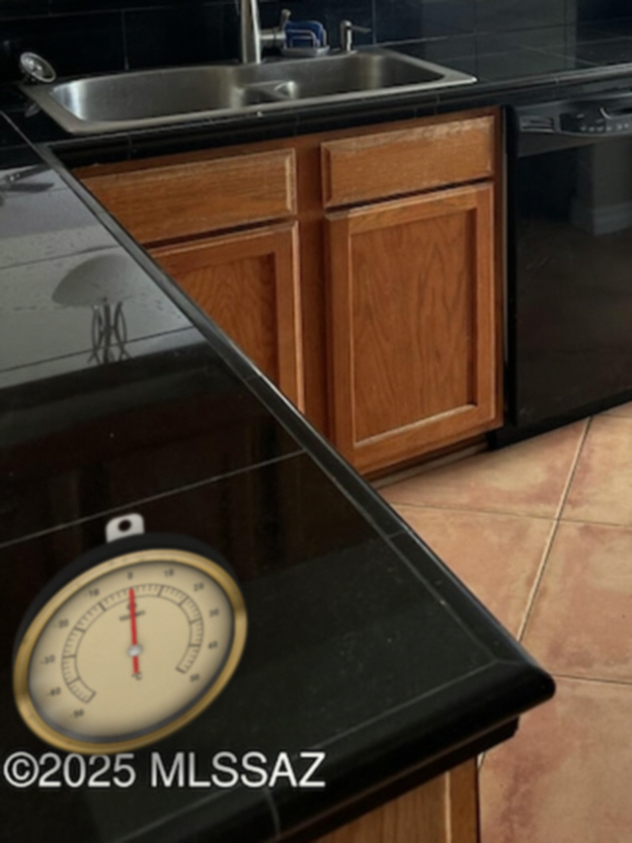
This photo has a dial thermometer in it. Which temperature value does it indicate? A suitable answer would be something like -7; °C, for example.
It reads 0; °C
